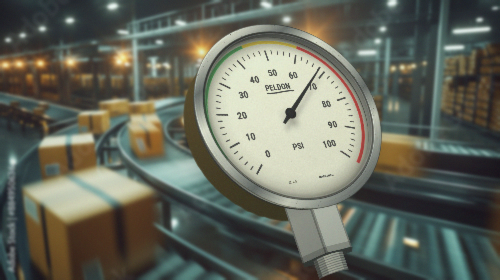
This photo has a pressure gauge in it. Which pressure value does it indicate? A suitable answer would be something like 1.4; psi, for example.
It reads 68; psi
